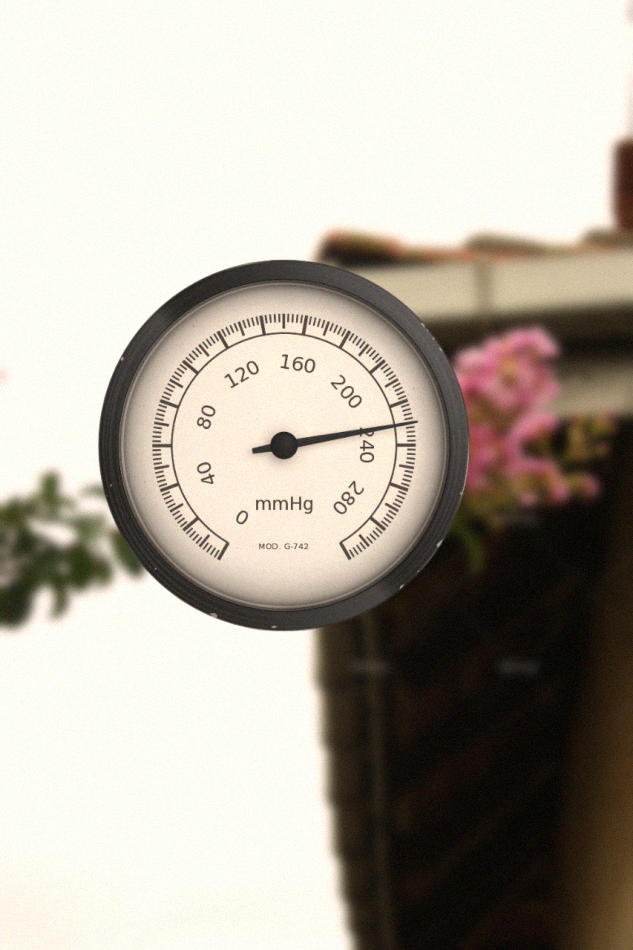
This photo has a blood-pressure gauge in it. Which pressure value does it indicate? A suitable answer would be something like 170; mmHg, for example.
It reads 230; mmHg
